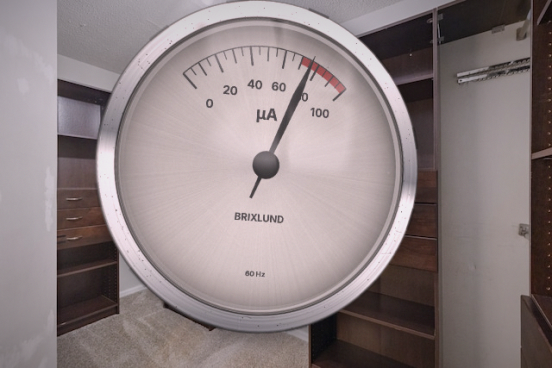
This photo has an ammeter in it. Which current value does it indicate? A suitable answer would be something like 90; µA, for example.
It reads 75; µA
